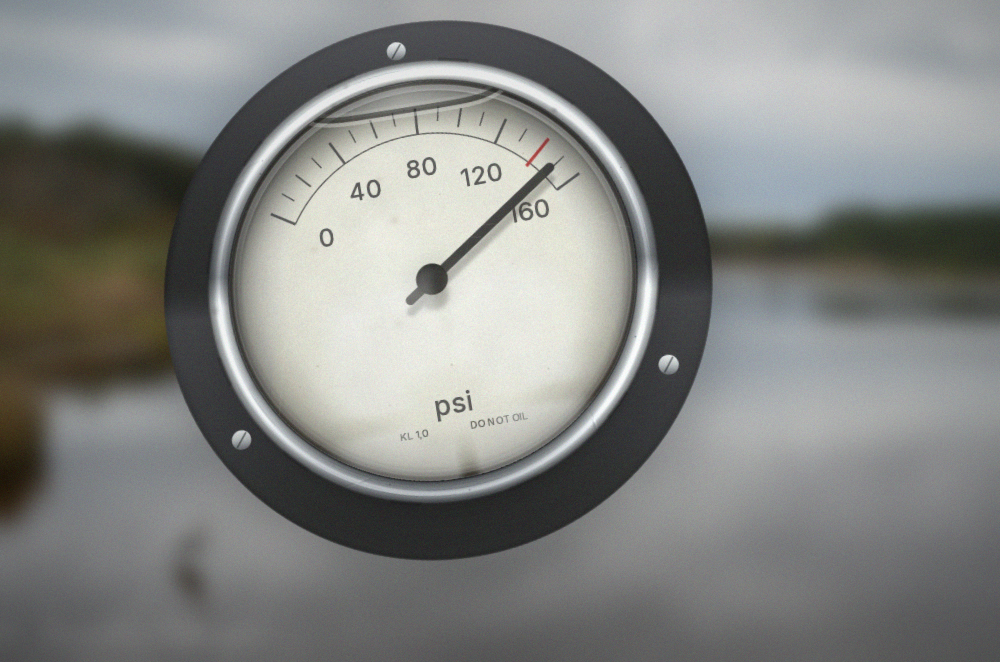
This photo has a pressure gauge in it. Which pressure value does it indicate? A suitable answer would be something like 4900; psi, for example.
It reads 150; psi
